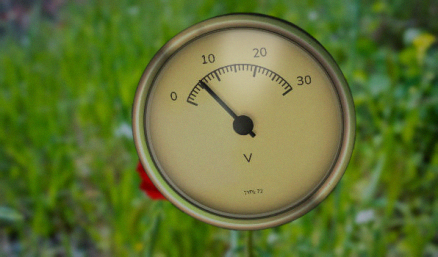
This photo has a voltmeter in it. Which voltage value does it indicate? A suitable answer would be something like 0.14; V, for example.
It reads 6; V
